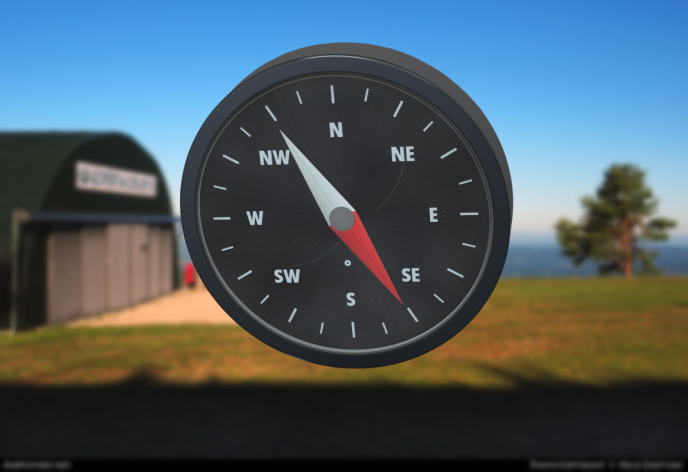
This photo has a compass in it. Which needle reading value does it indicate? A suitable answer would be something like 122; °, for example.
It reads 150; °
